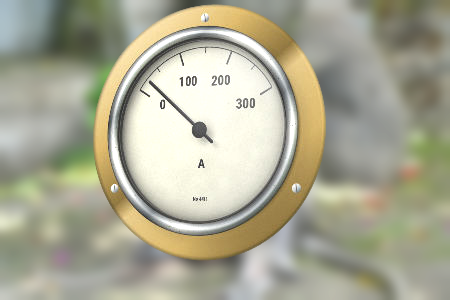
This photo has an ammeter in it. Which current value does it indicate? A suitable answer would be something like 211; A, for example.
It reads 25; A
